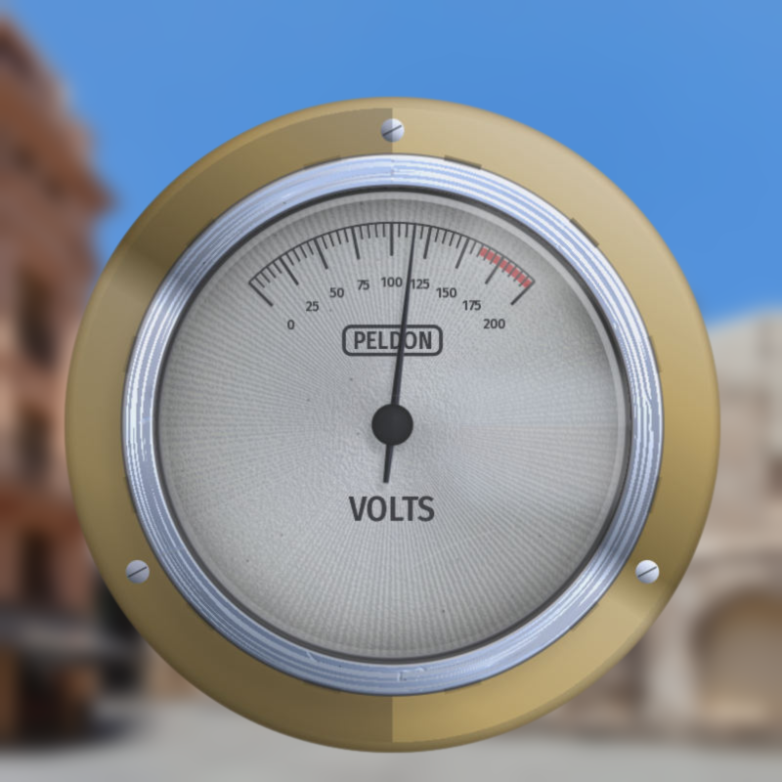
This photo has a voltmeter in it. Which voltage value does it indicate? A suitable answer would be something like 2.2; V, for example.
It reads 115; V
